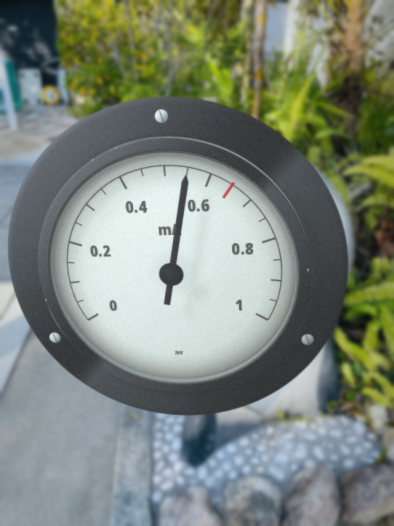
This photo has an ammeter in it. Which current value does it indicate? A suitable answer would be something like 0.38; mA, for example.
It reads 0.55; mA
